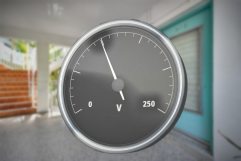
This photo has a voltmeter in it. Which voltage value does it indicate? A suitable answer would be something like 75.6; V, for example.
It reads 100; V
